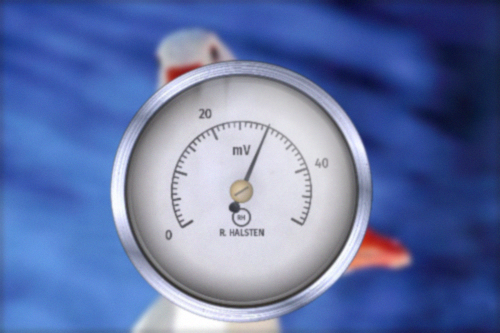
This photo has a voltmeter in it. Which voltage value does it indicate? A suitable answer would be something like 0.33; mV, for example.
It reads 30; mV
